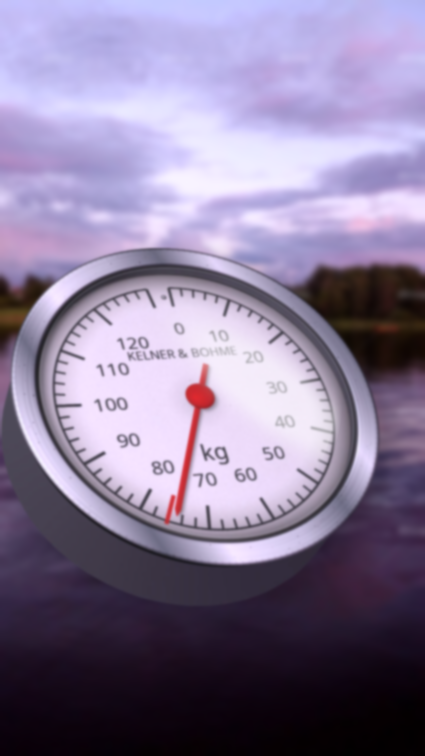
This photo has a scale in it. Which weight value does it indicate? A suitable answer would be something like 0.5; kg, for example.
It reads 75; kg
